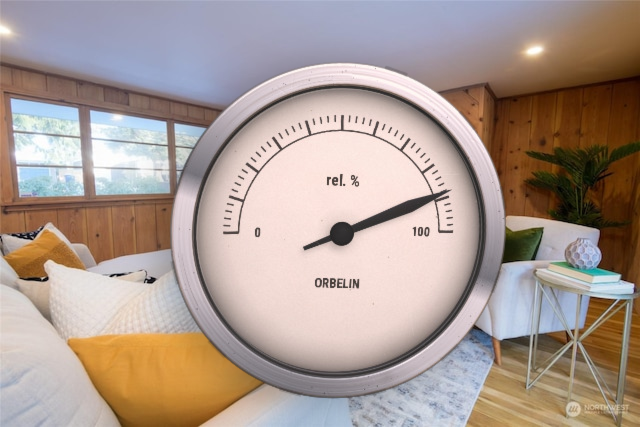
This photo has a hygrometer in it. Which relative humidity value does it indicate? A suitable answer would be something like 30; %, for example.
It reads 88; %
